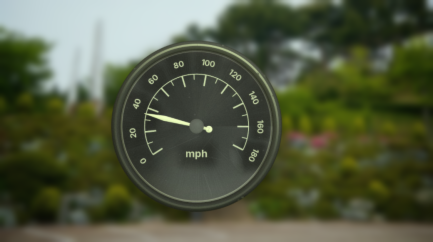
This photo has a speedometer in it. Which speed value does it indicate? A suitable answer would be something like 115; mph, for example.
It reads 35; mph
